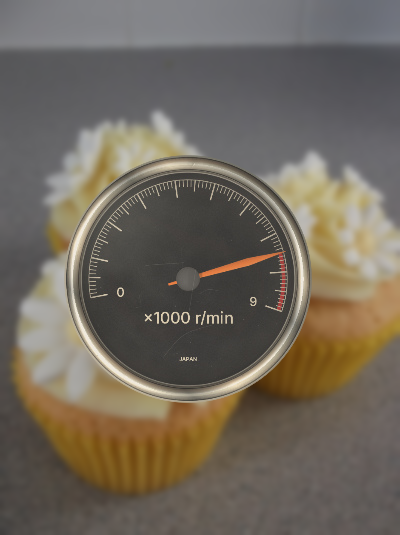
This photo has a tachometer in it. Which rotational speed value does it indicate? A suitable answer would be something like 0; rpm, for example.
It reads 7500; rpm
